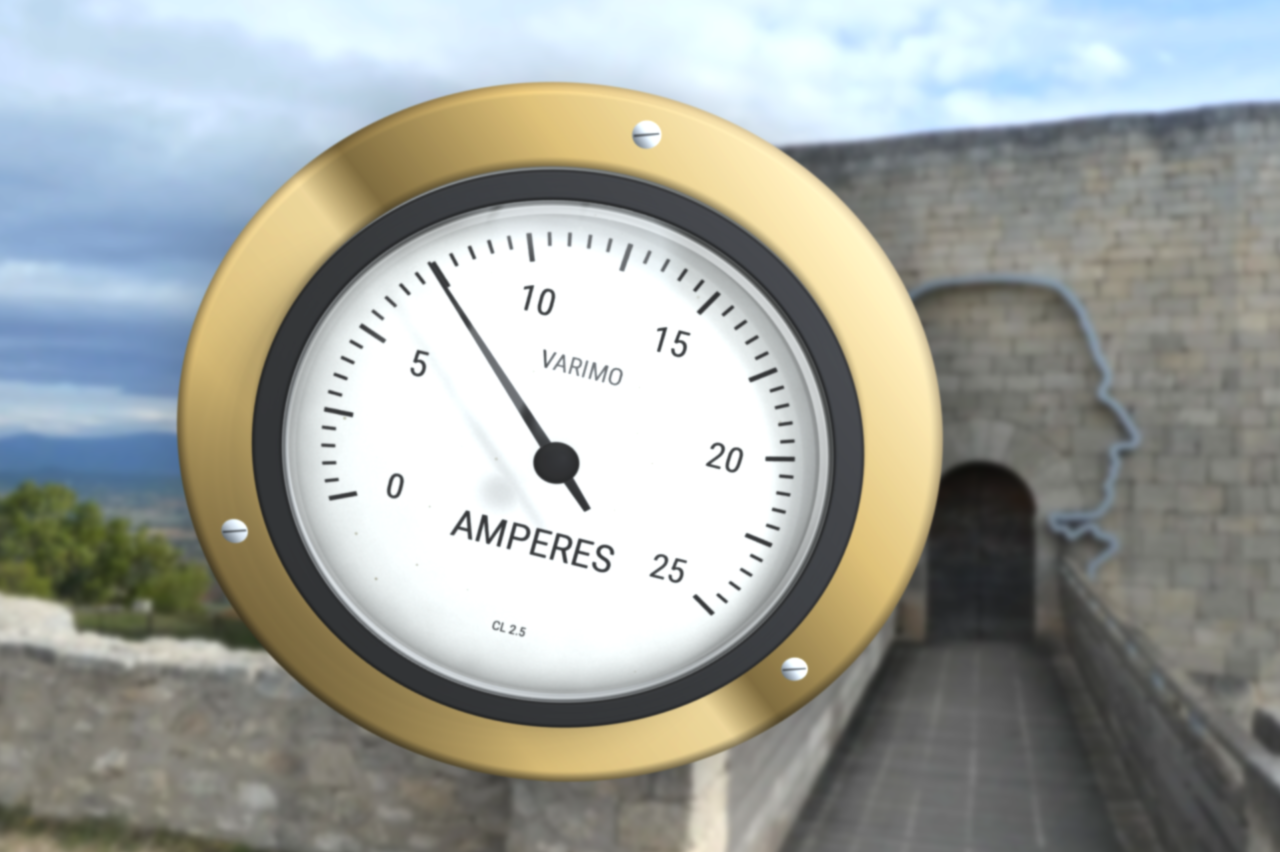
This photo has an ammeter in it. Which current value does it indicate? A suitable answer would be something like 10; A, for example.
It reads 7.5; A
